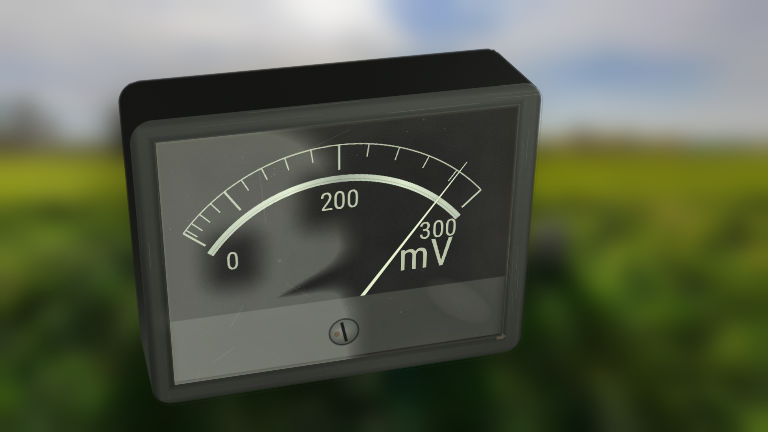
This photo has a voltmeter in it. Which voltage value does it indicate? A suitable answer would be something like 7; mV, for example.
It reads 280; mV
